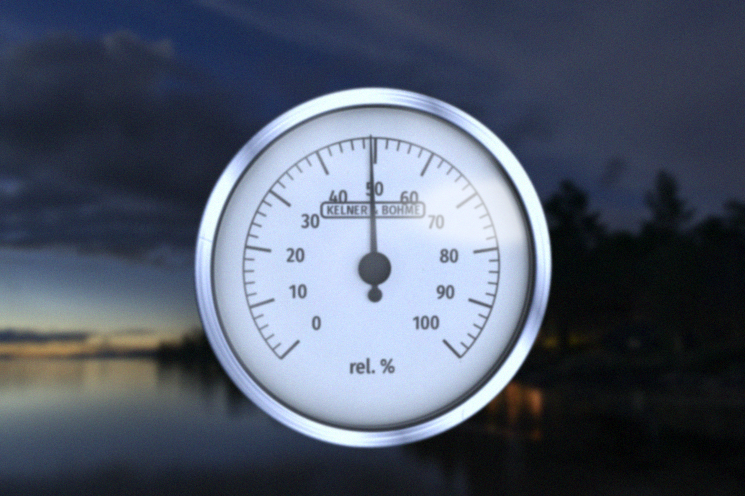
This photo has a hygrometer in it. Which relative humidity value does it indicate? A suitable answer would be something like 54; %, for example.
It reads 49; %
